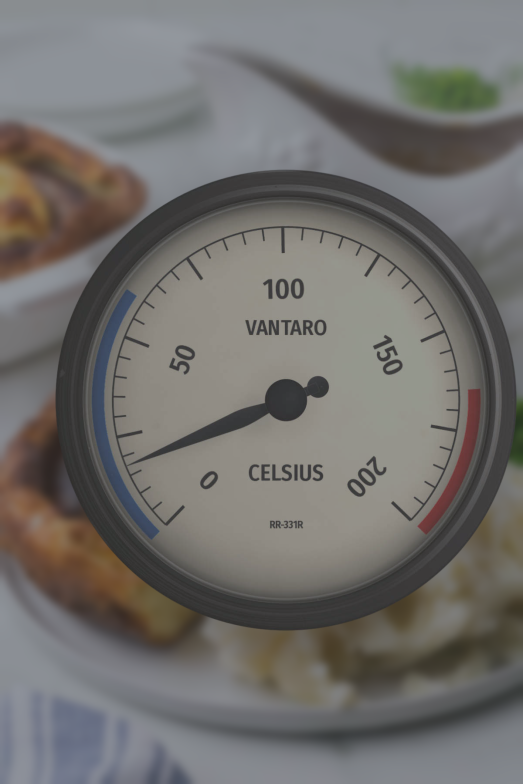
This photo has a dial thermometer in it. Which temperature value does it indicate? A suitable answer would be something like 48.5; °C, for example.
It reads 17.5; °C
